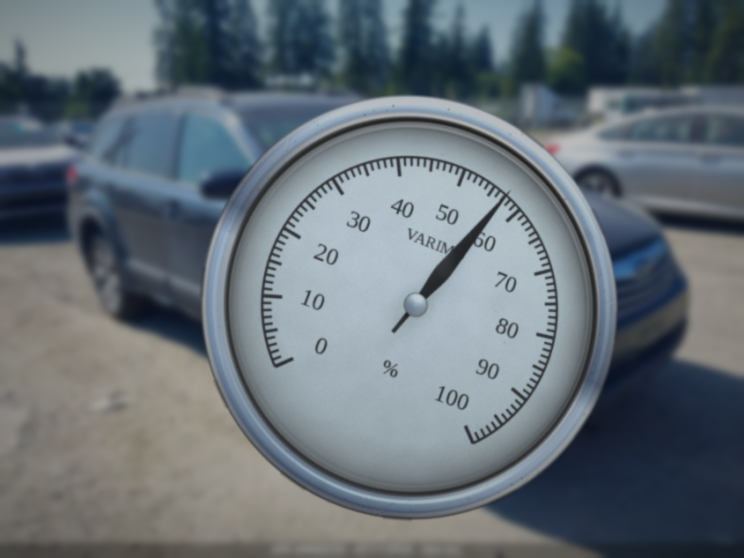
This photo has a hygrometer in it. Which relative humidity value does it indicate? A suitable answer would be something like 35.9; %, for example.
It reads 57; %
